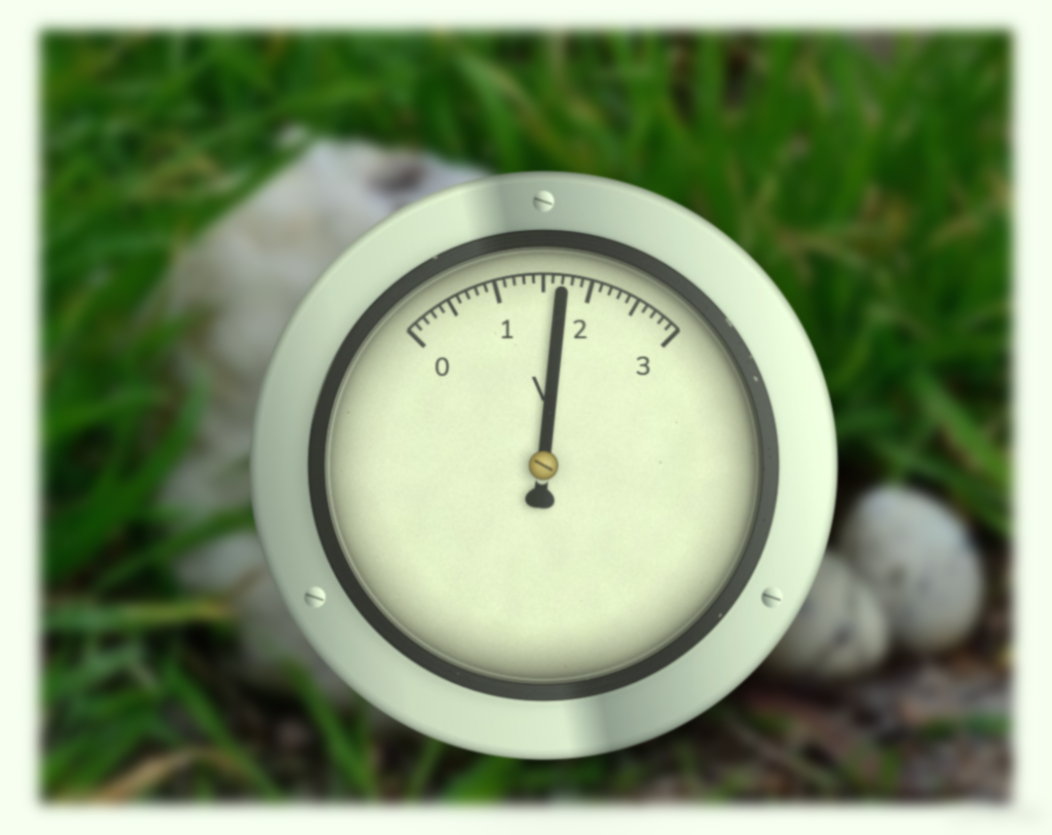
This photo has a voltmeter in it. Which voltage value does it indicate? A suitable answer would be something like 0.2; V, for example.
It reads 1.7; V
